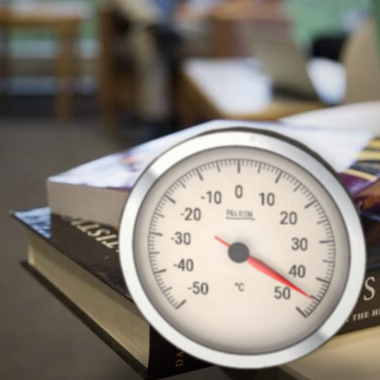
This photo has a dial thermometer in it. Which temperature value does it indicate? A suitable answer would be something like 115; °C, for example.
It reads 45; °C
